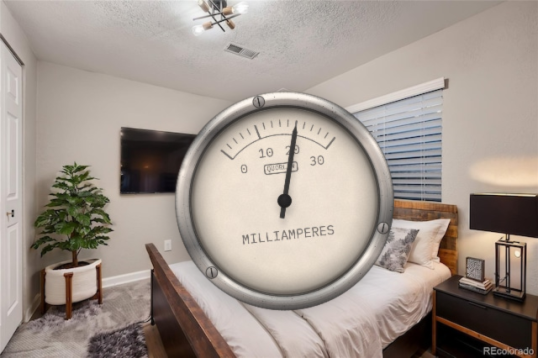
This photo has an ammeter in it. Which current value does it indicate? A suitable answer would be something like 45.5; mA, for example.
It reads 20; mA
